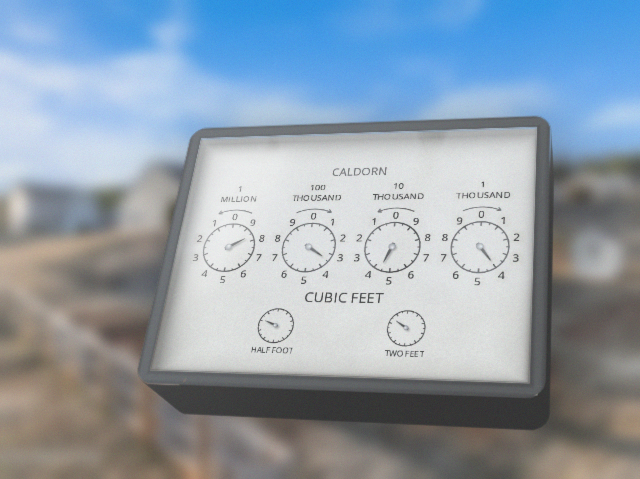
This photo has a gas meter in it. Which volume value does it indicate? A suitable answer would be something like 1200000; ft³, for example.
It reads 834400; ft³
